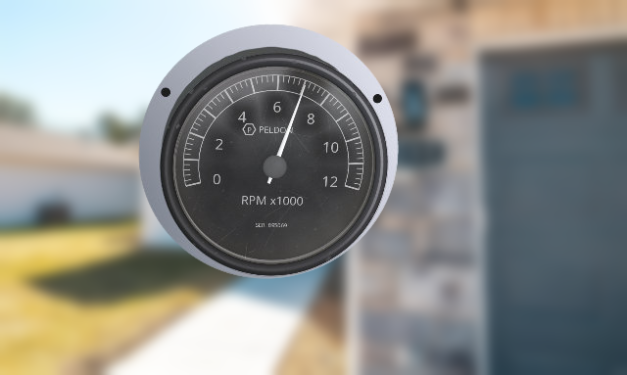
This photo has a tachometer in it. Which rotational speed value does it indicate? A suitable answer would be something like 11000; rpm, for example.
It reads 7000; rpm
